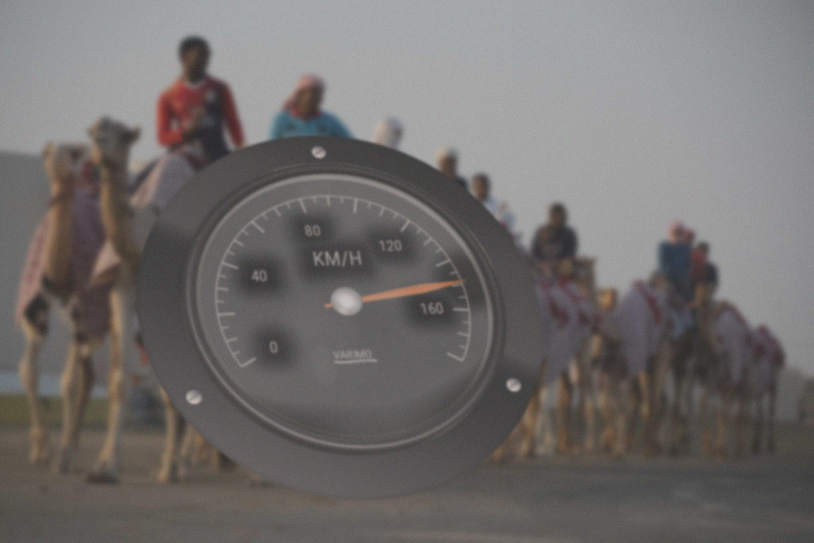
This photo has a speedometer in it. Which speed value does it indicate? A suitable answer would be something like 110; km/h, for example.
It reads 150; km/h
